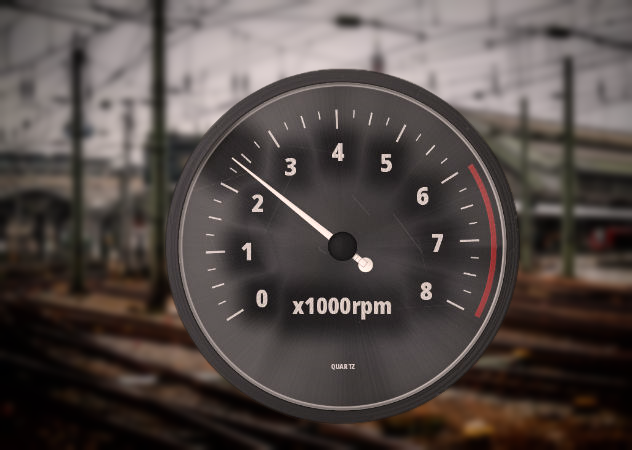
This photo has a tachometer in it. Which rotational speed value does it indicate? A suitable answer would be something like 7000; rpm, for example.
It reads 2375; rpm
